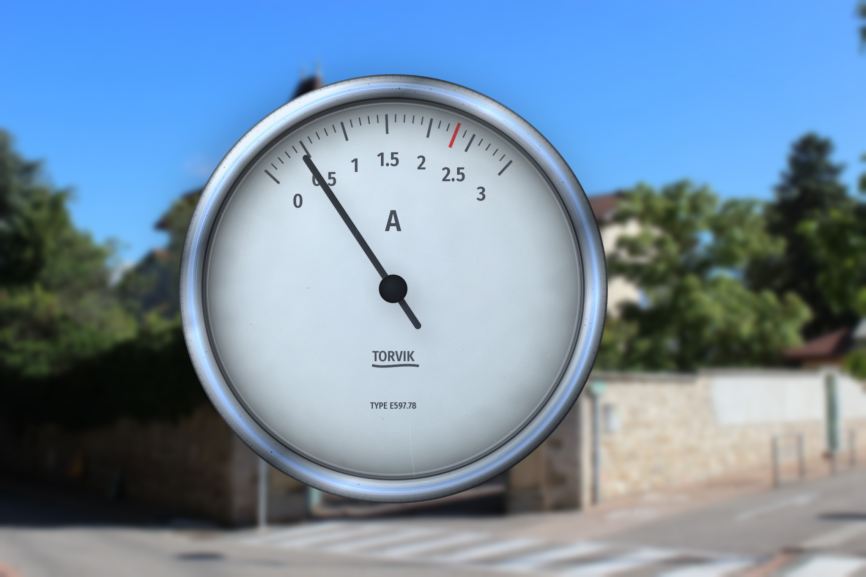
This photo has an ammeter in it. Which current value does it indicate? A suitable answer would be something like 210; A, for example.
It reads 0.45; A
